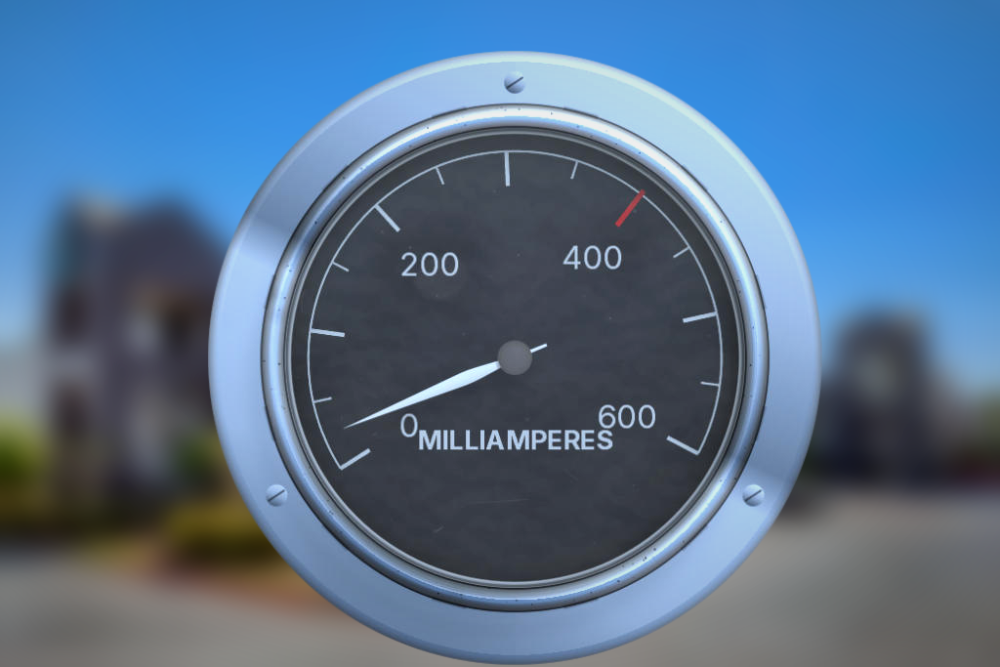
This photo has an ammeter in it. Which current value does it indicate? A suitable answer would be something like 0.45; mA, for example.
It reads 25; mA
